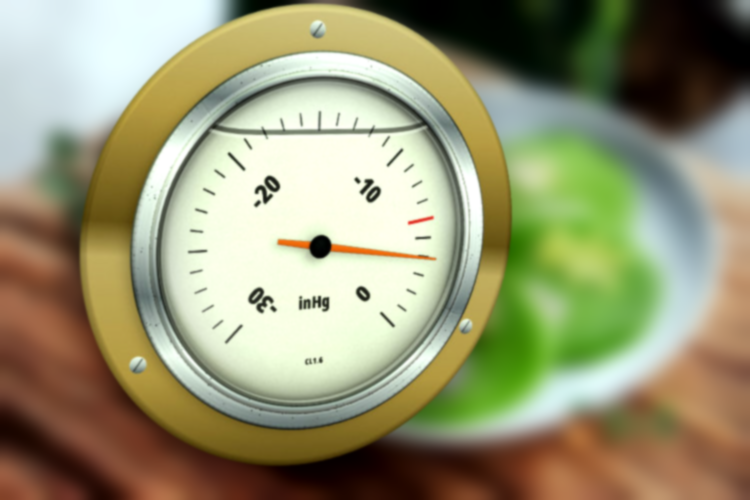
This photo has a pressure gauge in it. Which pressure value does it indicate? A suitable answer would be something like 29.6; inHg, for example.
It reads -4; inHg
